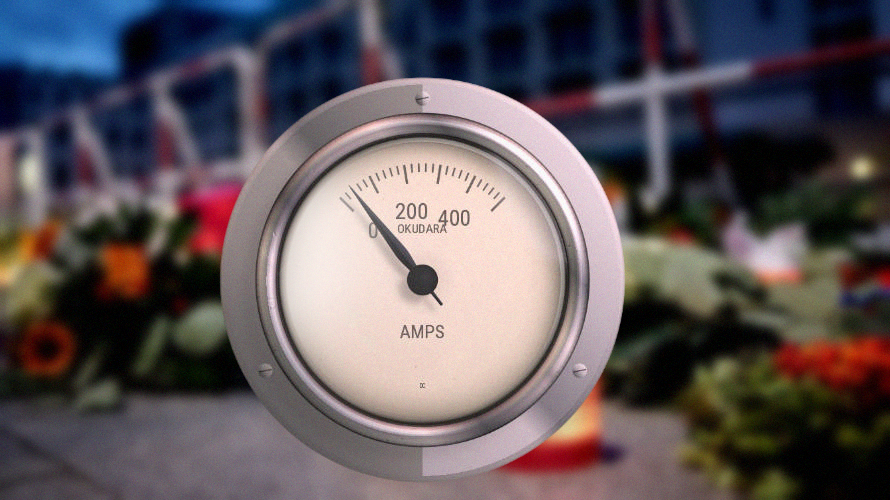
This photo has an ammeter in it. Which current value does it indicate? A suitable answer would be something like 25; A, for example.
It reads 40; A
